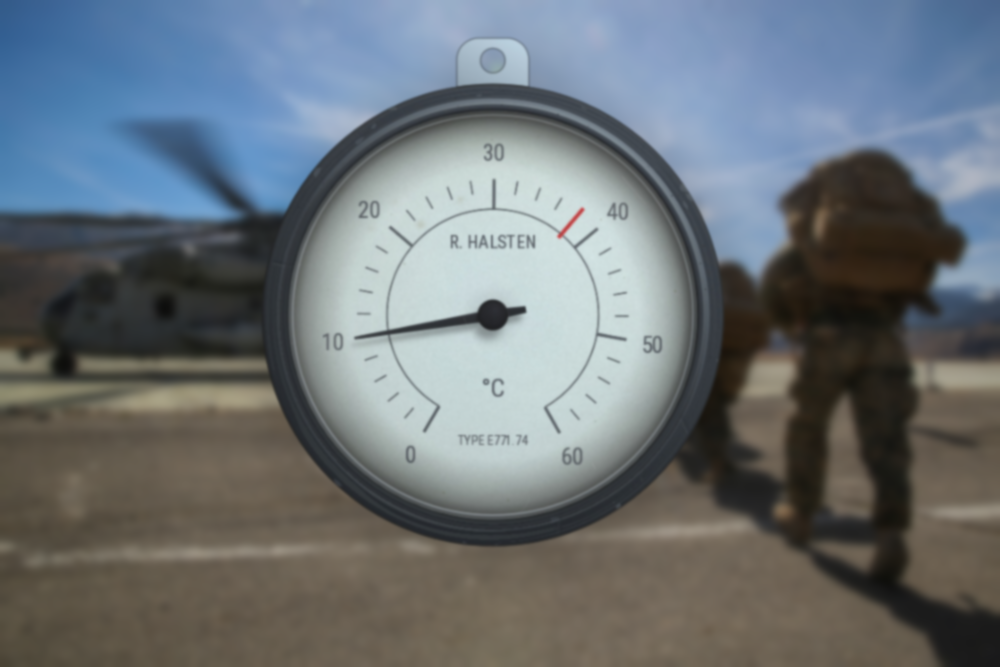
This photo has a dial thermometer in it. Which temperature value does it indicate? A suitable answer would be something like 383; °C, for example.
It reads 10; °C
